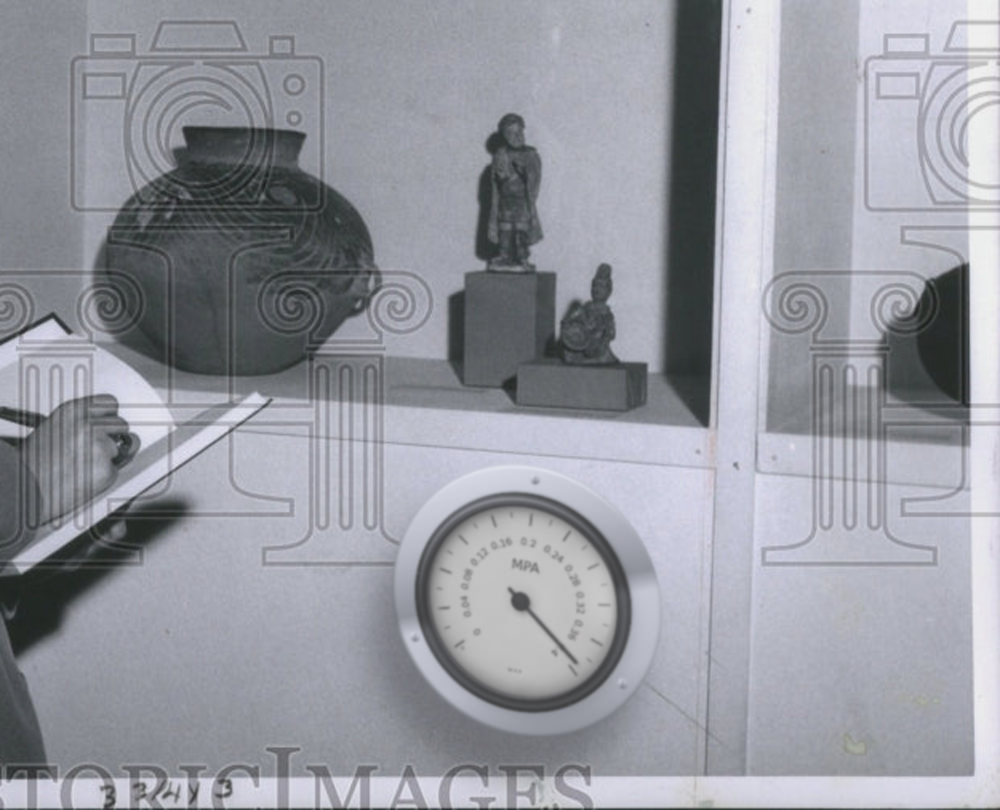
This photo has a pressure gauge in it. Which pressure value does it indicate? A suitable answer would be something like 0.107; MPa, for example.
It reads 0.39; MPa
